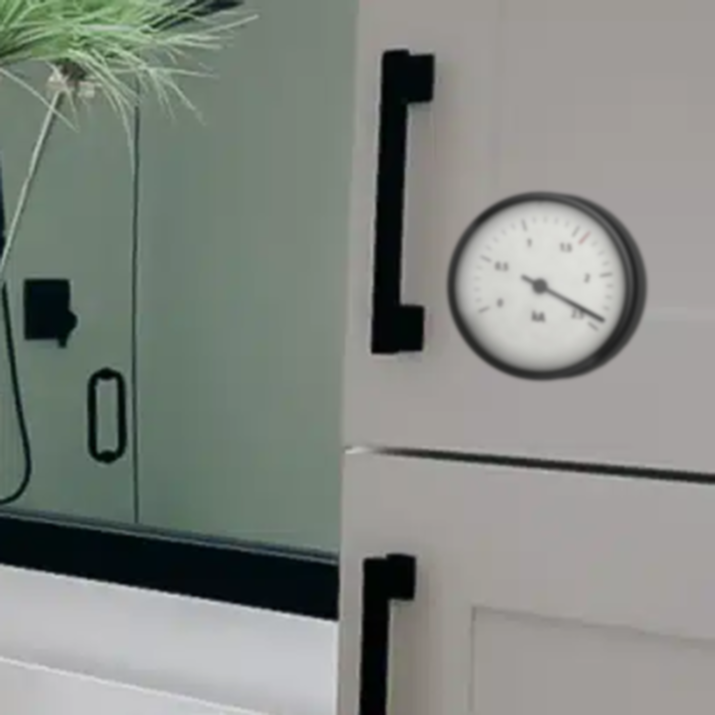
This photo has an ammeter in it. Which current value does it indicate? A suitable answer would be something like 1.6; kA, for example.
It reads 2.4; kA
